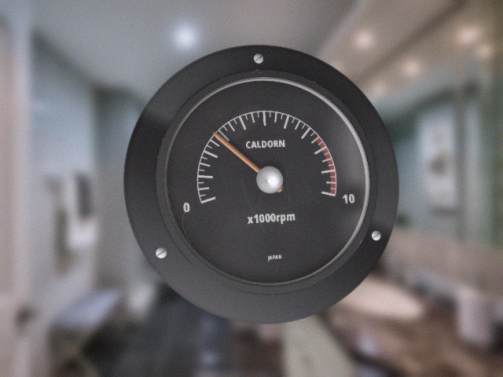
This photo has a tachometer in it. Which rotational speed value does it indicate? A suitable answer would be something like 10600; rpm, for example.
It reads 2750; rpm
